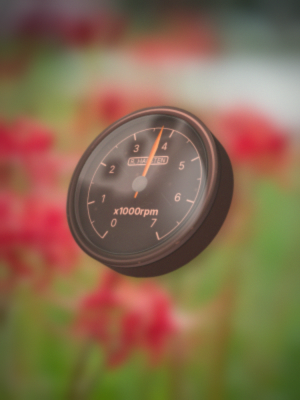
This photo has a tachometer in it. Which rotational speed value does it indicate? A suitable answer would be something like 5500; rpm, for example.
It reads 3750; rpm
